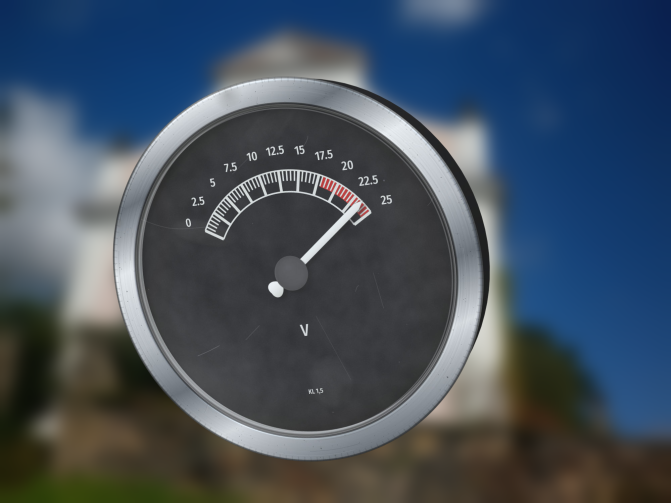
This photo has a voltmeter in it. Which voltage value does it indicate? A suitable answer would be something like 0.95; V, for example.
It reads 23.5; V
